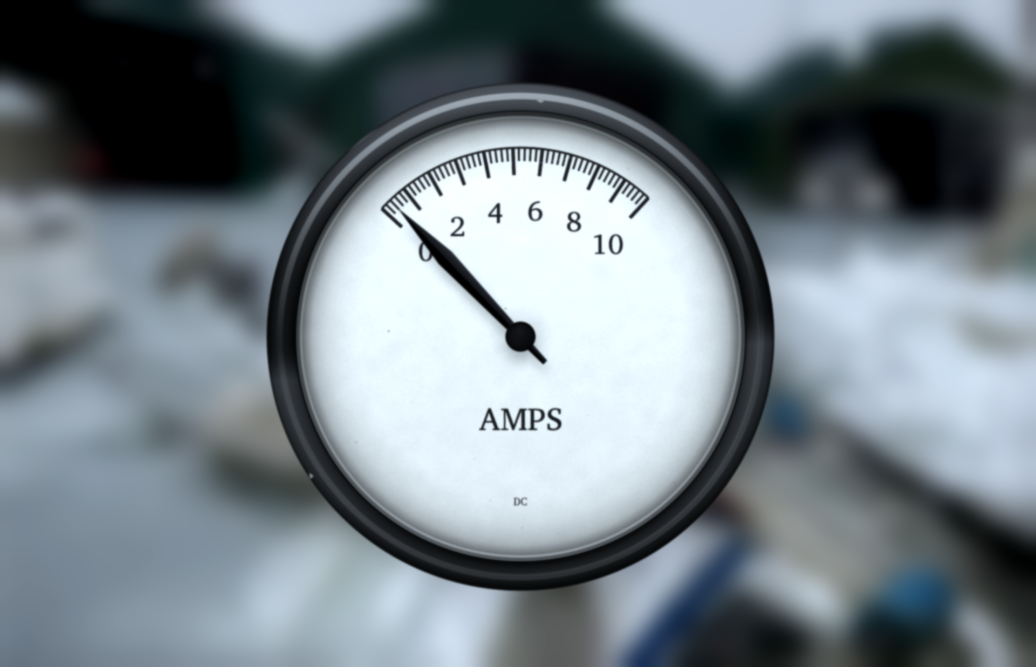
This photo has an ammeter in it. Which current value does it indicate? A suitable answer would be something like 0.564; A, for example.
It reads 0.4; A
